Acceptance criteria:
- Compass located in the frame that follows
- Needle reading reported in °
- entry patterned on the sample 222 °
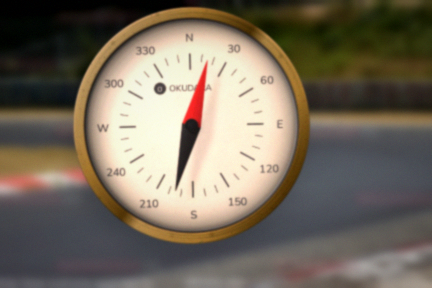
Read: 15 °
